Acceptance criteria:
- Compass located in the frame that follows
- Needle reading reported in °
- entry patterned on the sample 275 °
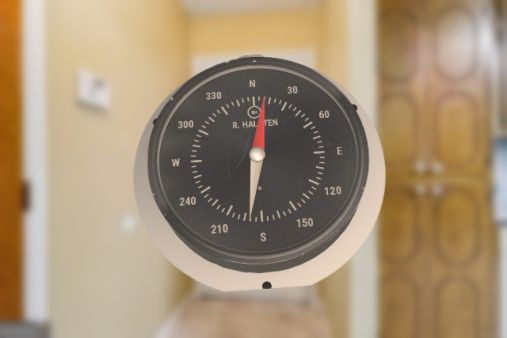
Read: 10 °
